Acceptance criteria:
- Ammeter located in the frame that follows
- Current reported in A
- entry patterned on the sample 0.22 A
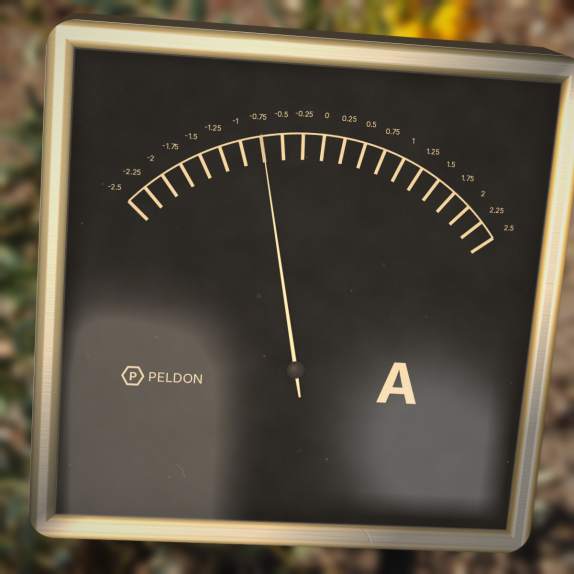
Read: -0.75 A
